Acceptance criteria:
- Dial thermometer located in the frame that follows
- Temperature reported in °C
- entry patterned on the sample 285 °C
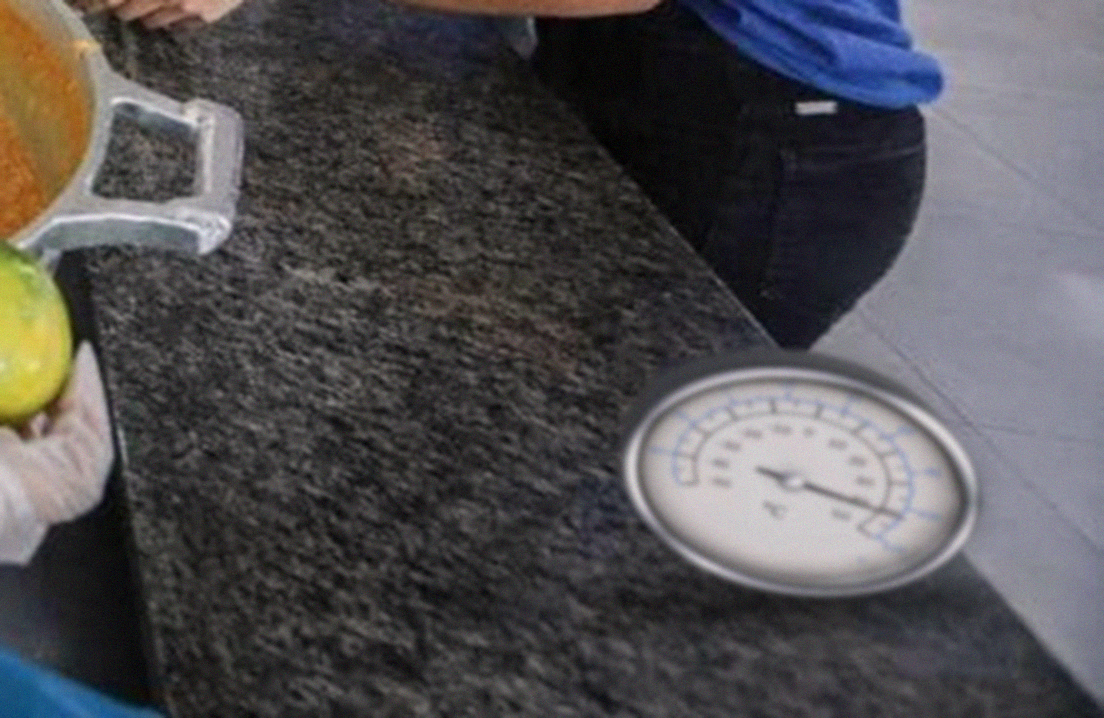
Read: 40 °C
